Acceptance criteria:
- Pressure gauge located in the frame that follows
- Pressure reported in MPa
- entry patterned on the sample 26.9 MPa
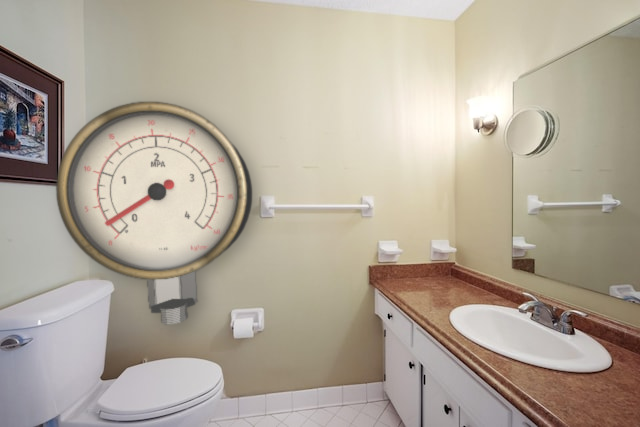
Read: 0.2 MPa
